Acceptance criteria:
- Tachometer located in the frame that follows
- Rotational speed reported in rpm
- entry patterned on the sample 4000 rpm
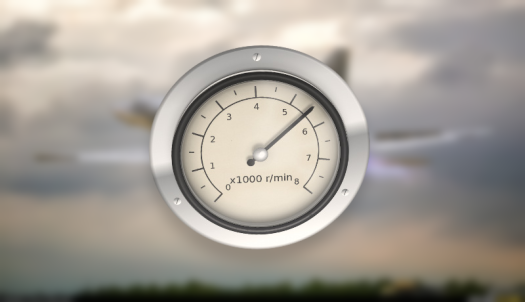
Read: 5500 rpm
